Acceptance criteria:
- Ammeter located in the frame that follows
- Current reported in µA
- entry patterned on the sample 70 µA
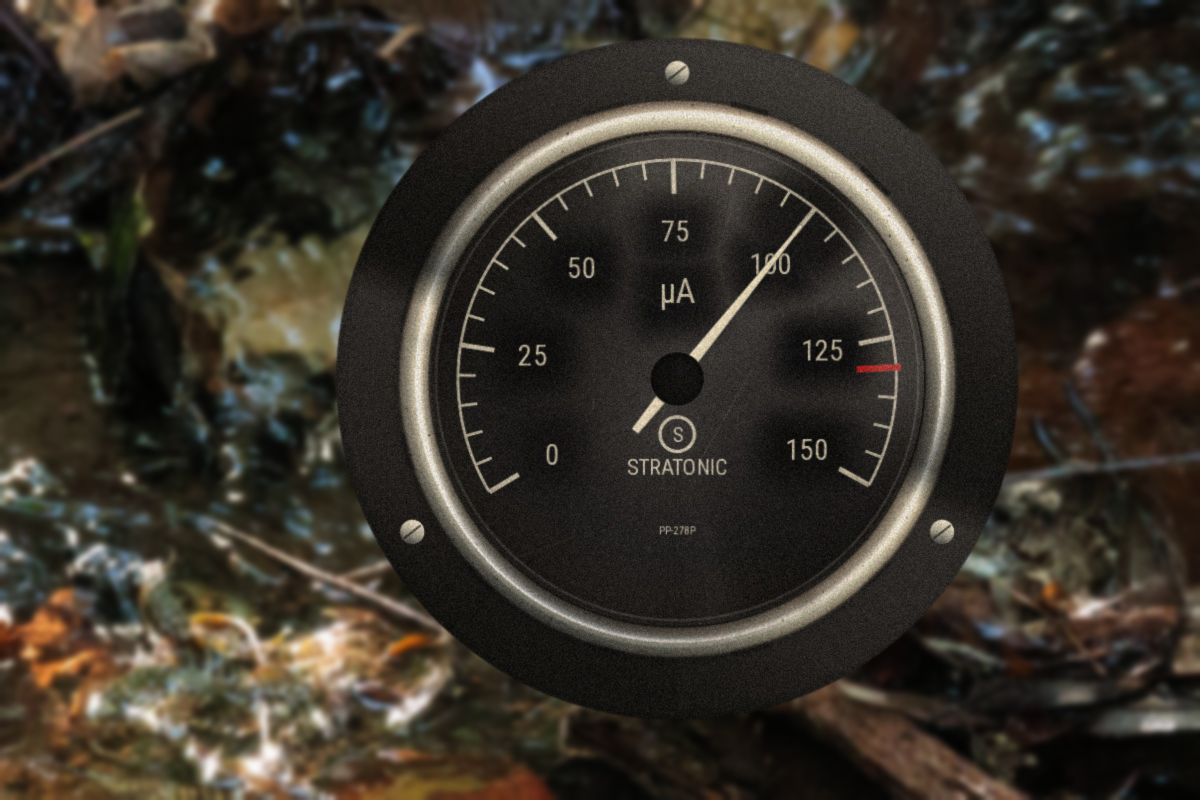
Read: 100 µA
